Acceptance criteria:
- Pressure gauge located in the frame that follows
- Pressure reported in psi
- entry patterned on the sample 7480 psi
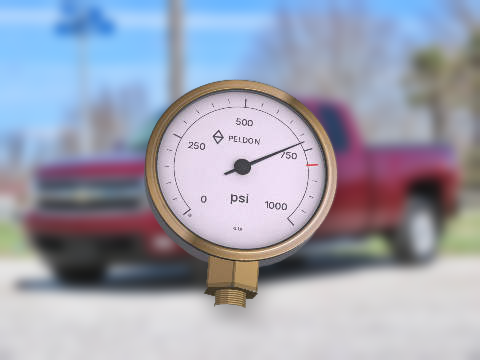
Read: 725 psi
